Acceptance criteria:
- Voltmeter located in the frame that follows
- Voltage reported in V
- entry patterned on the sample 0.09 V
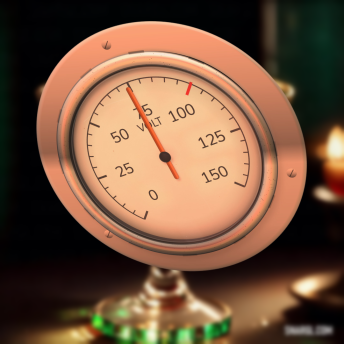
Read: 75 V
